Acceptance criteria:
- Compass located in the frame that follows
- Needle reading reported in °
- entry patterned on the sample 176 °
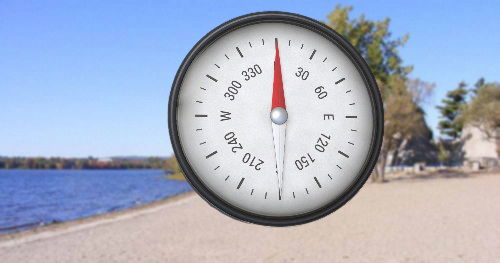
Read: 0 °
